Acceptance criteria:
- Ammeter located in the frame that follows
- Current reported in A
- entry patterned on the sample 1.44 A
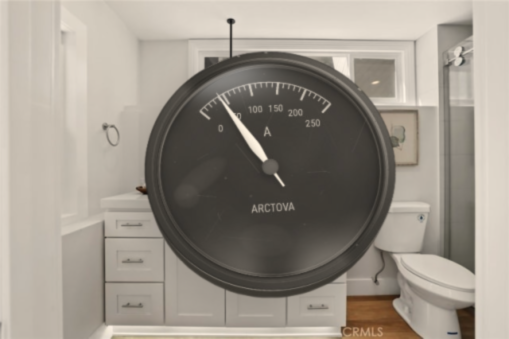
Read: 40 A
